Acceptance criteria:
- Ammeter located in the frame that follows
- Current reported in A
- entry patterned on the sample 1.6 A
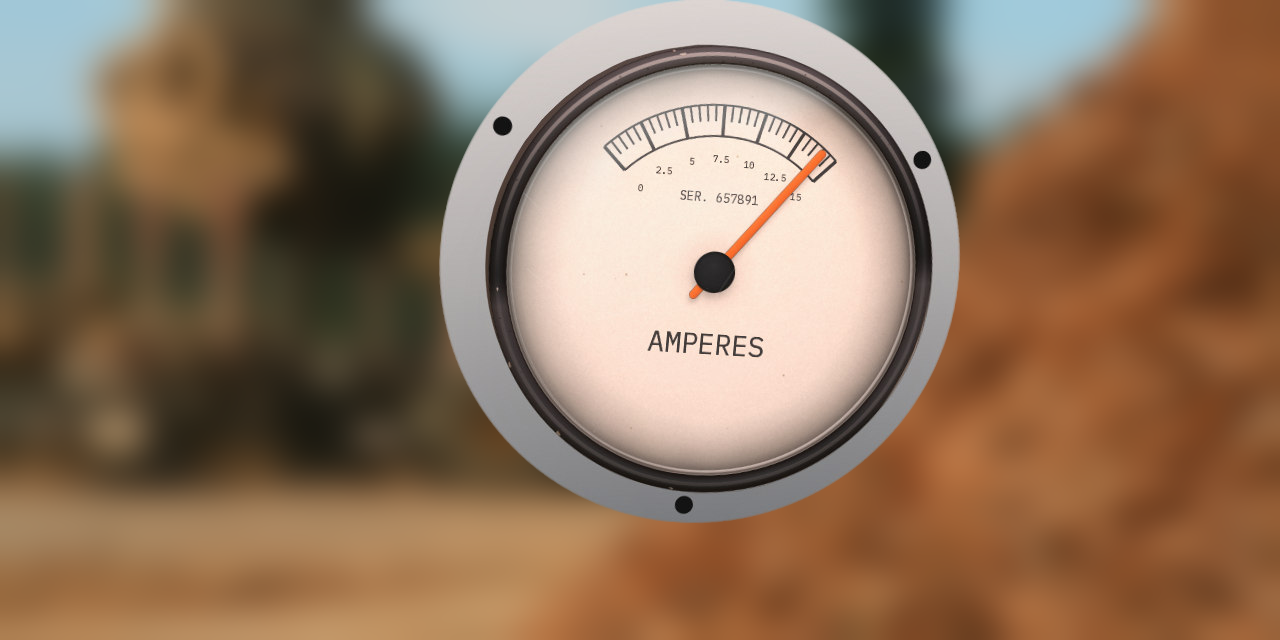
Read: 14 A
